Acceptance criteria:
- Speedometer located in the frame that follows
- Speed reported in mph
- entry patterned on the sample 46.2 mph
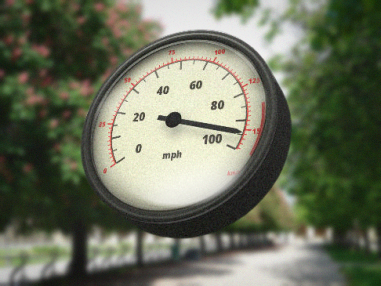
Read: 95 mph
